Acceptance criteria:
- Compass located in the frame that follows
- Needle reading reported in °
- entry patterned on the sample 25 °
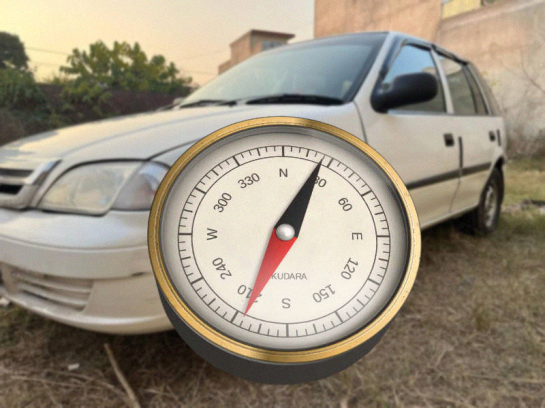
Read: 205 °
